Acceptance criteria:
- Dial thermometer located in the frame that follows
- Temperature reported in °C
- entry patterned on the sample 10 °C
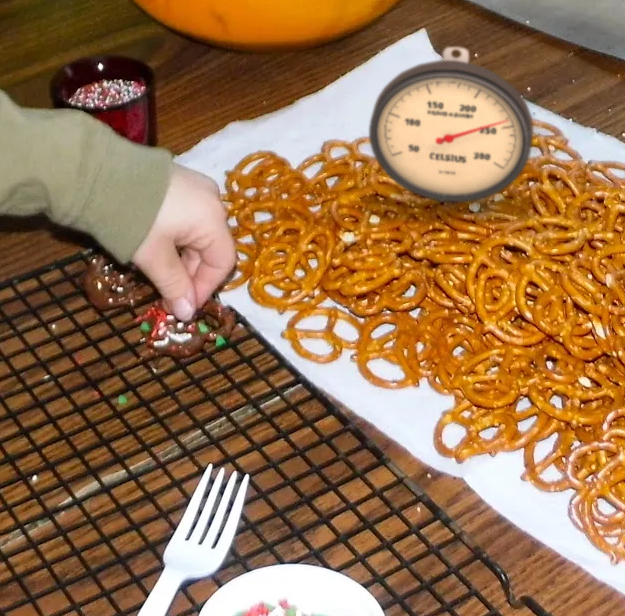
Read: 240 °C
